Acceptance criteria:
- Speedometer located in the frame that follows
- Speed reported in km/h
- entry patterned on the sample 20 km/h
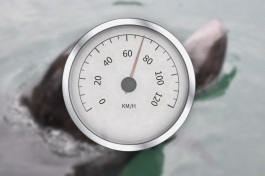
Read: 70 km/h
